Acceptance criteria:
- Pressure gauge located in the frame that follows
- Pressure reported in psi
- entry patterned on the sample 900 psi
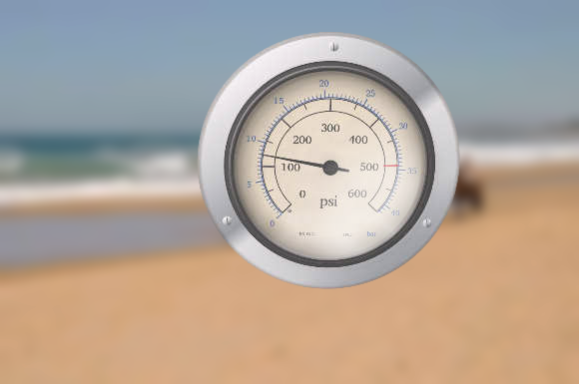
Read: 125 psi
